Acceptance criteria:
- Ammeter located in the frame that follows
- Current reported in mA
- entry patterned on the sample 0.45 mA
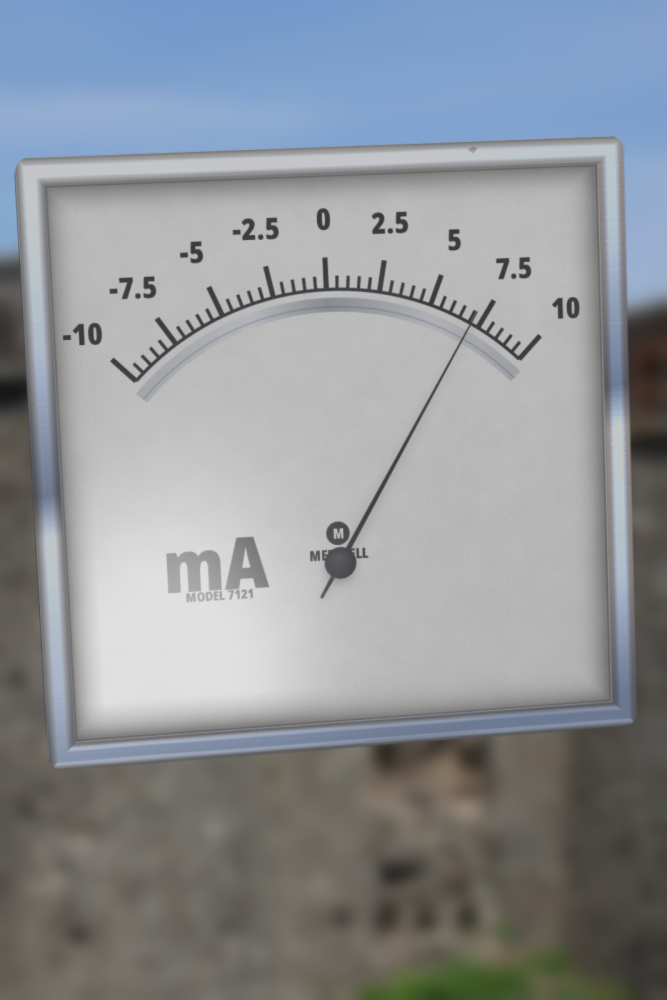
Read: 7 mA
